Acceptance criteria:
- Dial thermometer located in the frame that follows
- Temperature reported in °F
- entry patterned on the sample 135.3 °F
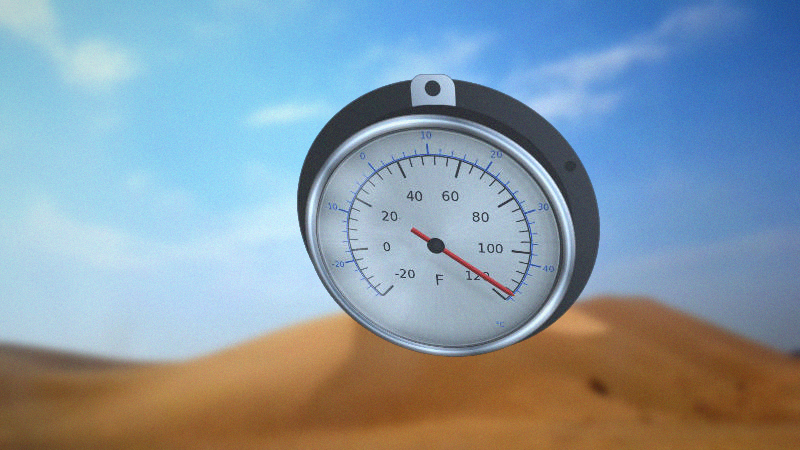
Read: 116 °F
